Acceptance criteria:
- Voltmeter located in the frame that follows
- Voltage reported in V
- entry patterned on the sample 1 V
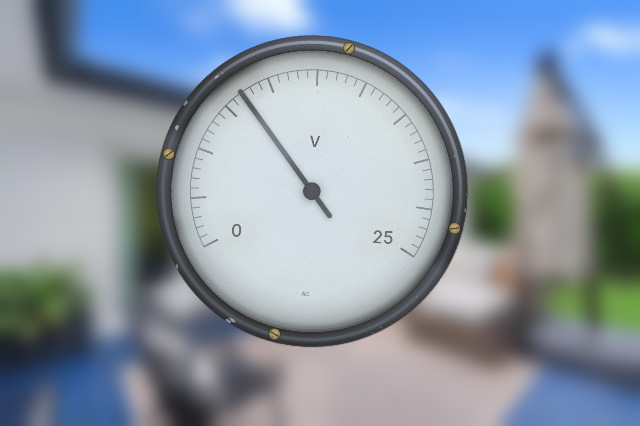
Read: 8.5 V
